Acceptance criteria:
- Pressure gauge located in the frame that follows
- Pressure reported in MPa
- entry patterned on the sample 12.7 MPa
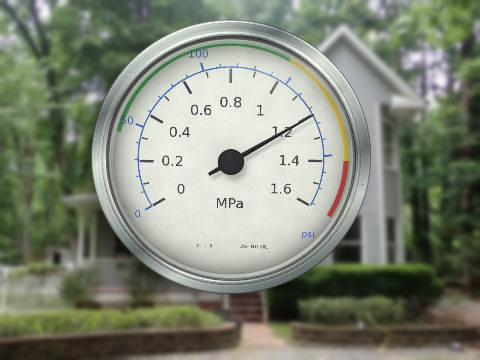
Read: 1.2 MPa
